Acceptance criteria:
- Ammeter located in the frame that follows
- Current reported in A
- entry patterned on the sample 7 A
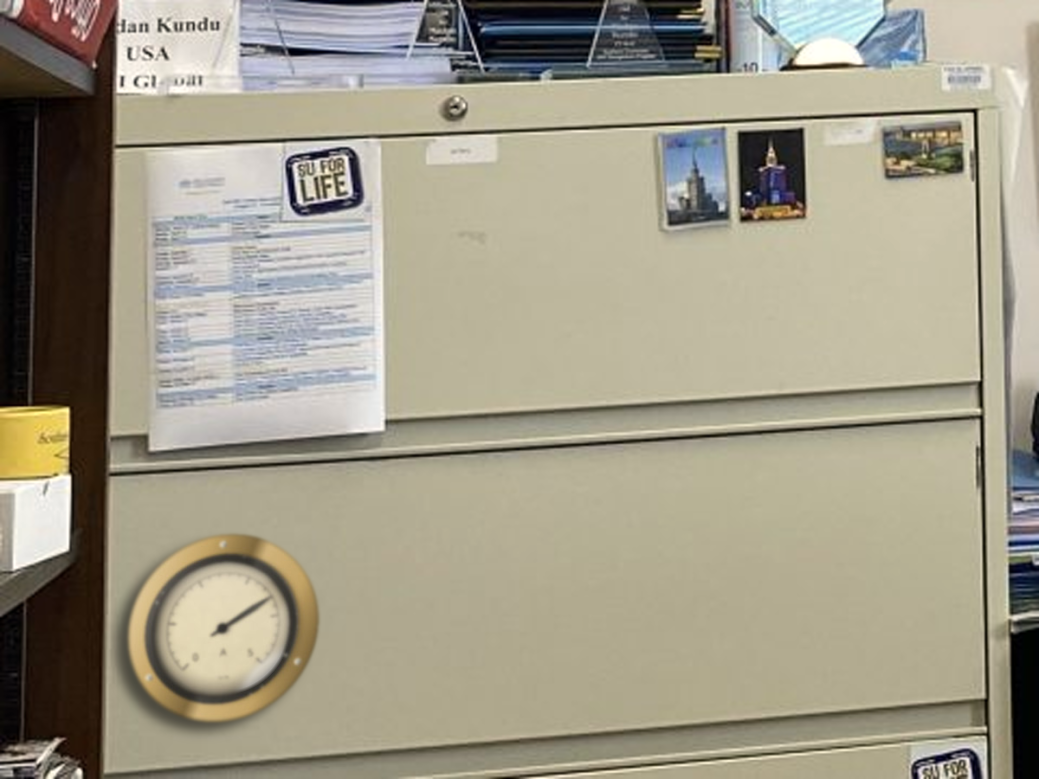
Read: 3.6 A
